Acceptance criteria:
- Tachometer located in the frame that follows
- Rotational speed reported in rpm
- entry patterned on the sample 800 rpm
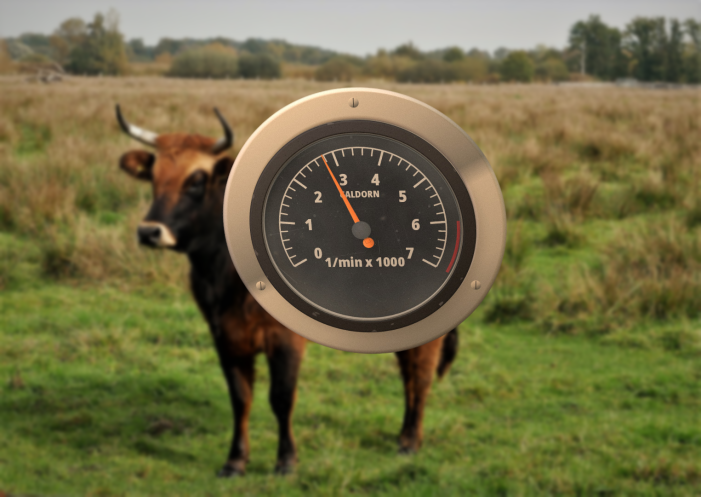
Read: 2800 rpm
